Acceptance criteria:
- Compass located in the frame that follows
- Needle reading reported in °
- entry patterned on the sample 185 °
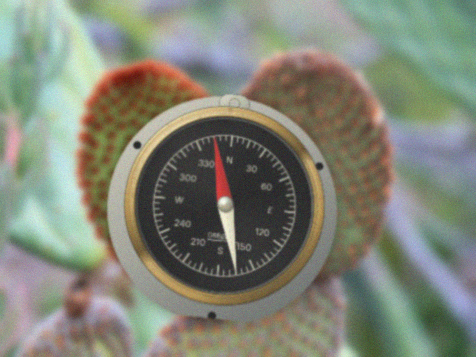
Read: 345 °
